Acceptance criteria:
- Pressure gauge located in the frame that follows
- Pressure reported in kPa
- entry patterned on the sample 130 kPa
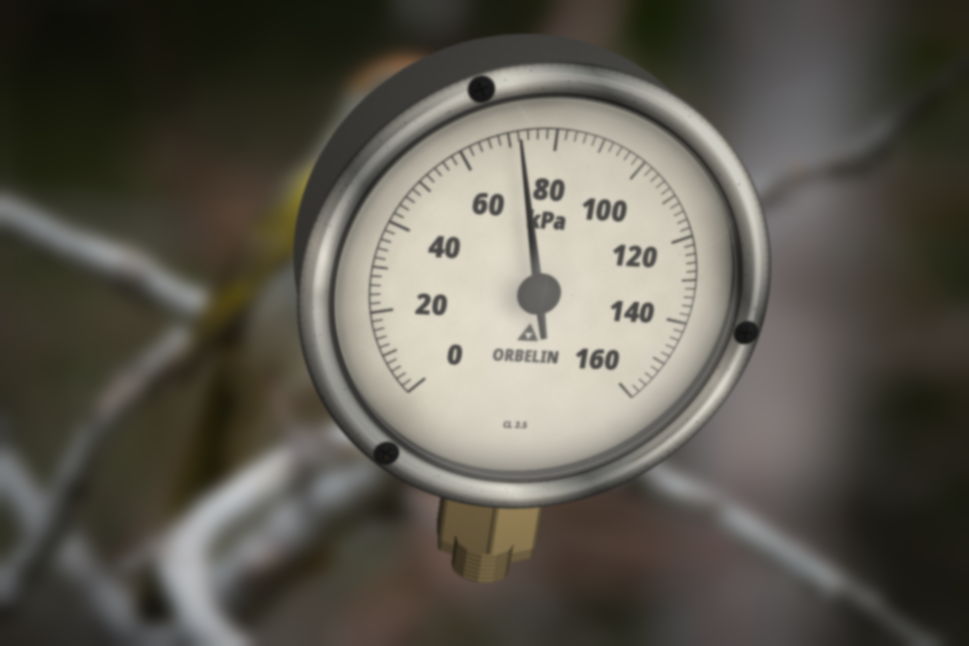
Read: 72 kPa
